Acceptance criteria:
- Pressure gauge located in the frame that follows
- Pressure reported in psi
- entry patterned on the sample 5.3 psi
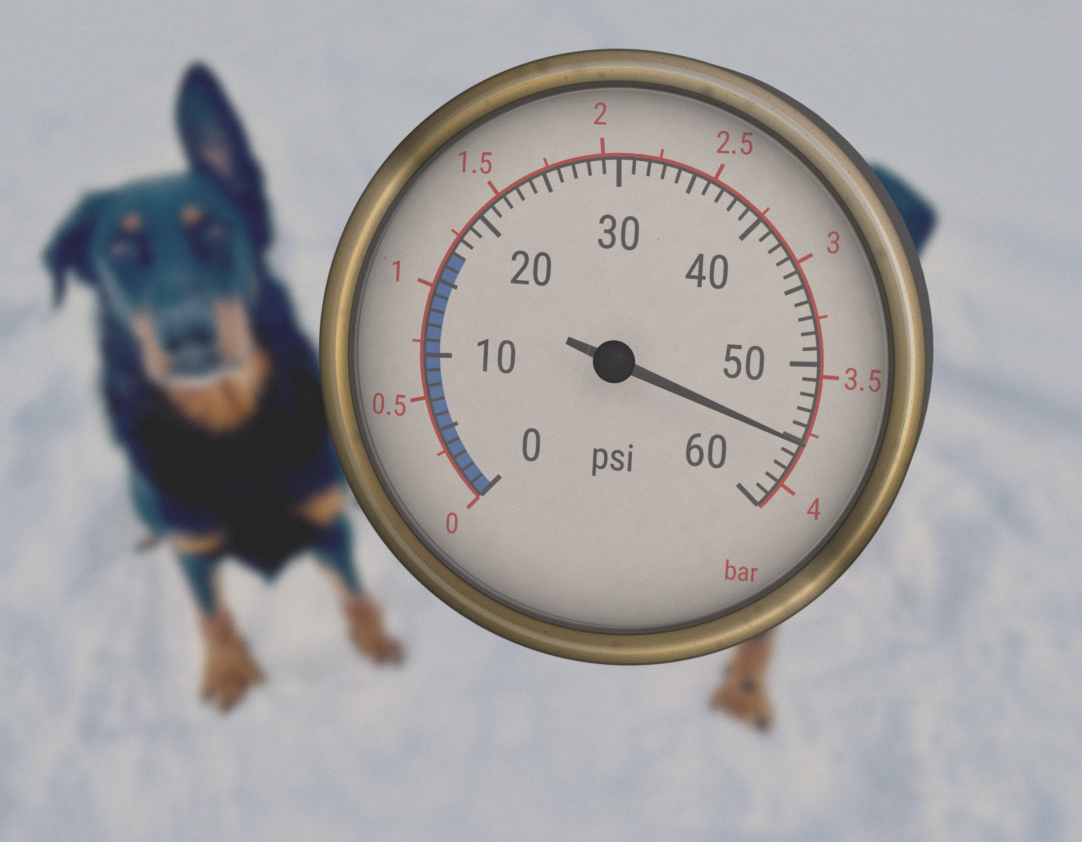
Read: 55 psi
